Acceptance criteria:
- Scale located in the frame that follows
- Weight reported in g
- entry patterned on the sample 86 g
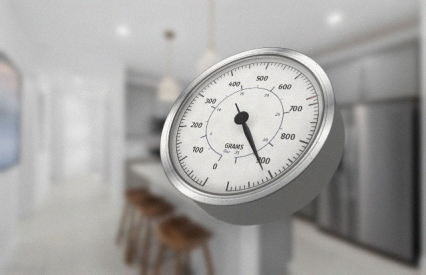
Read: 910 g
